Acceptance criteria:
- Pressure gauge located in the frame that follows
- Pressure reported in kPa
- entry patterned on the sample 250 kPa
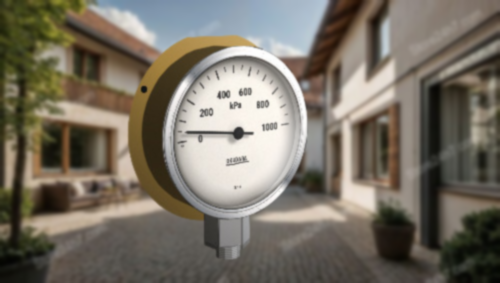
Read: 50 kPa
